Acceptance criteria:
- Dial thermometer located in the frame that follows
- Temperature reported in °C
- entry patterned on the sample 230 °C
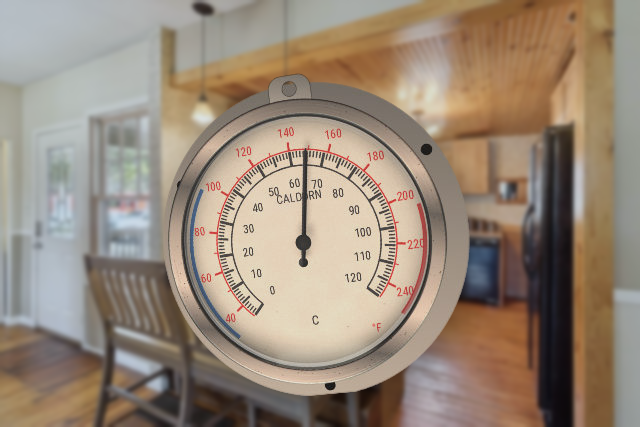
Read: 65 °C
